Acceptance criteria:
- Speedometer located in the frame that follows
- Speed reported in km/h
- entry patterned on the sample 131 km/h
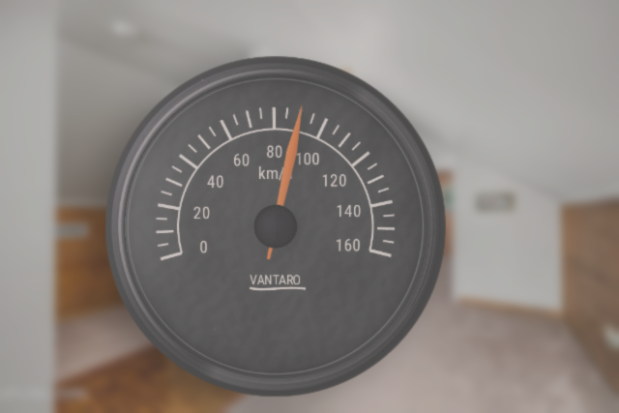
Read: 90 km/h
